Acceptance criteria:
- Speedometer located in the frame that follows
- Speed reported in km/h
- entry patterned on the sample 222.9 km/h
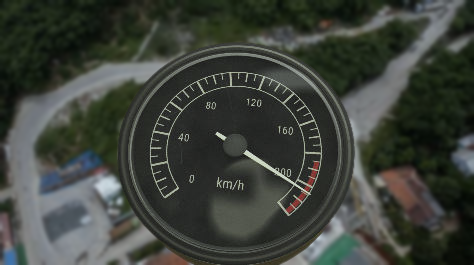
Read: 205 km/h
